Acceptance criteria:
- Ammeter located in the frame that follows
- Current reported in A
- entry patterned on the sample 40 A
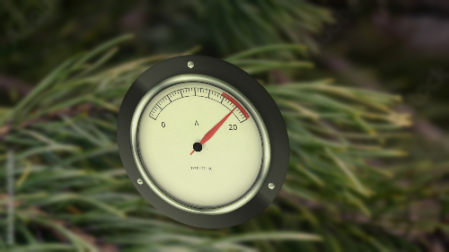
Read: 17.5 A
